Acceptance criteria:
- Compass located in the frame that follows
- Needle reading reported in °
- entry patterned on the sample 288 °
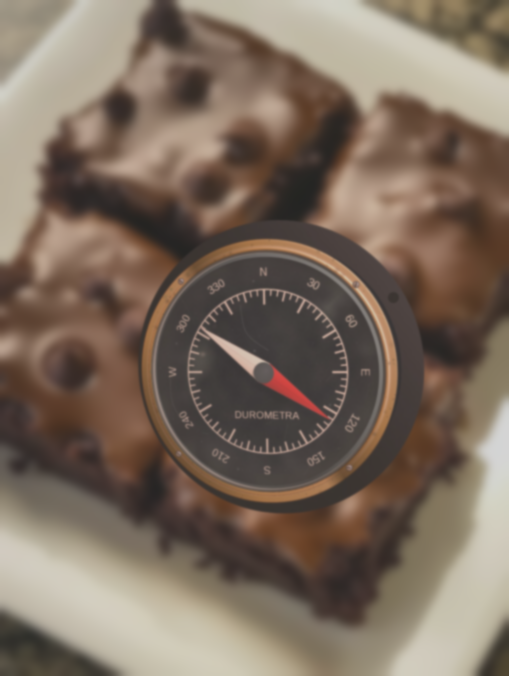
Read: 125 °
